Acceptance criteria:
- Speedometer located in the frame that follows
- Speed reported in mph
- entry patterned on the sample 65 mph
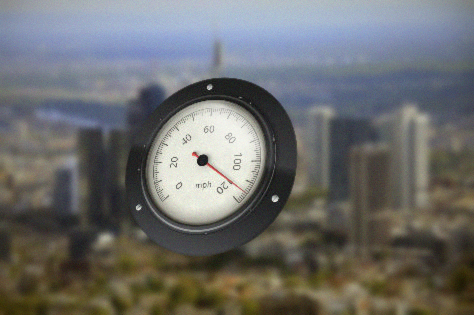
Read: 115 mph
